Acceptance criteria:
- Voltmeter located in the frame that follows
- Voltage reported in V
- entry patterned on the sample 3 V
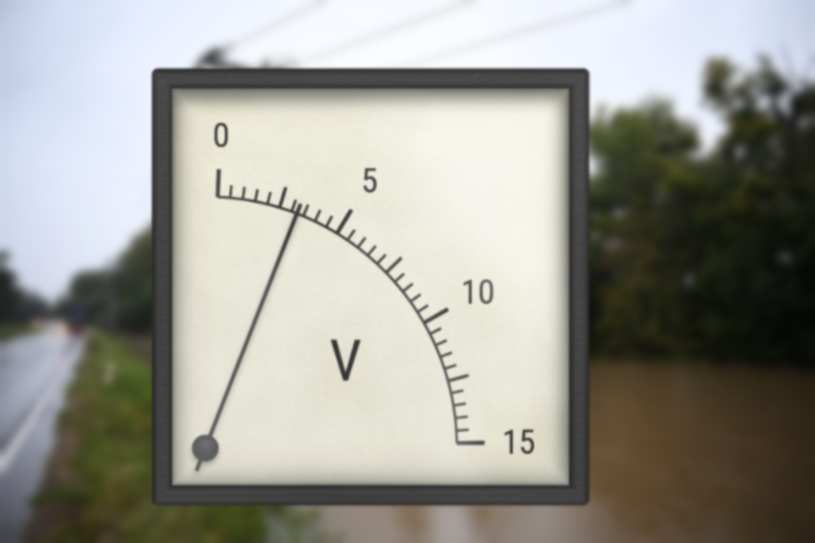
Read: 3.25 V
